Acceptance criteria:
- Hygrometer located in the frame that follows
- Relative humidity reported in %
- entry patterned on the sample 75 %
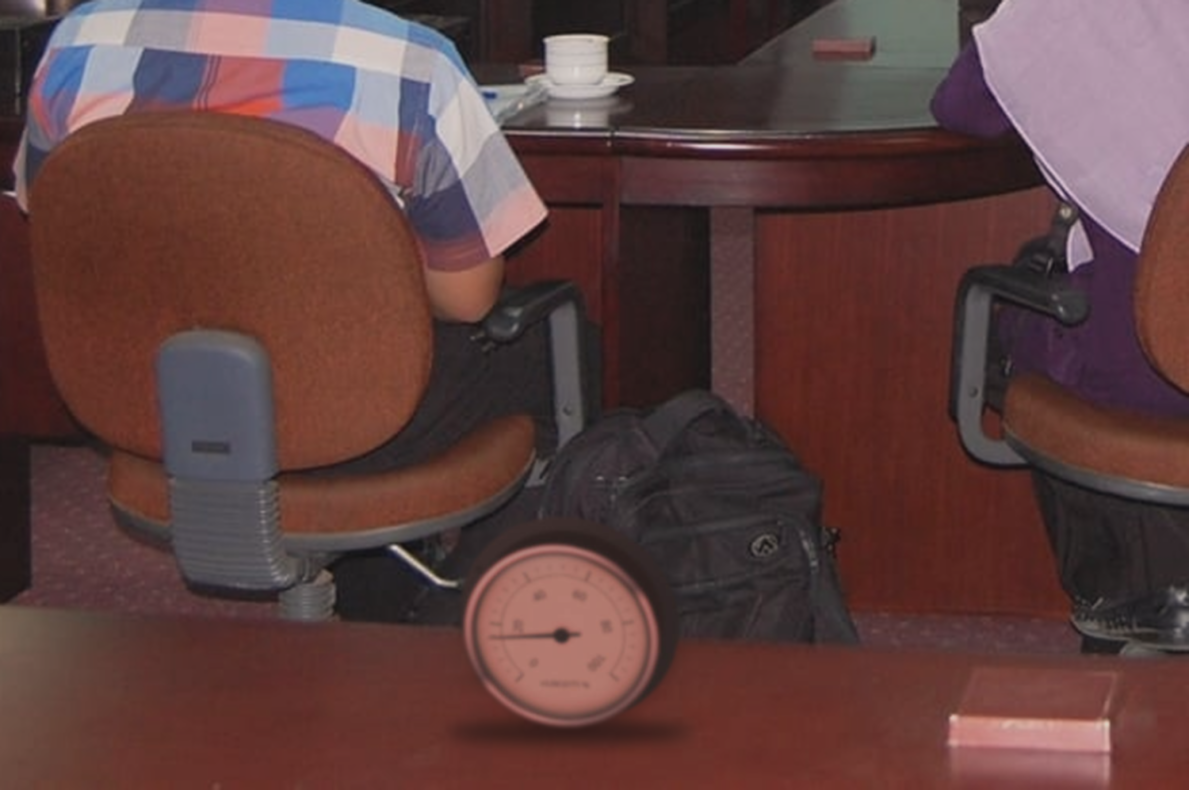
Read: 16 %
